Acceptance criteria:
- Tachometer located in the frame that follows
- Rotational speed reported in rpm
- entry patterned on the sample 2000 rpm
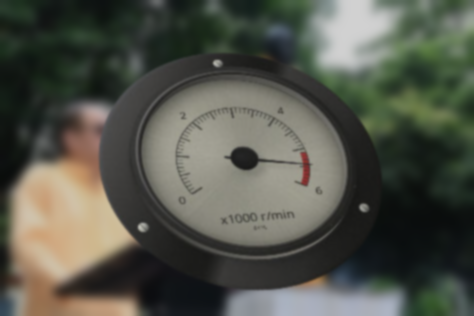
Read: 5500 rpm
